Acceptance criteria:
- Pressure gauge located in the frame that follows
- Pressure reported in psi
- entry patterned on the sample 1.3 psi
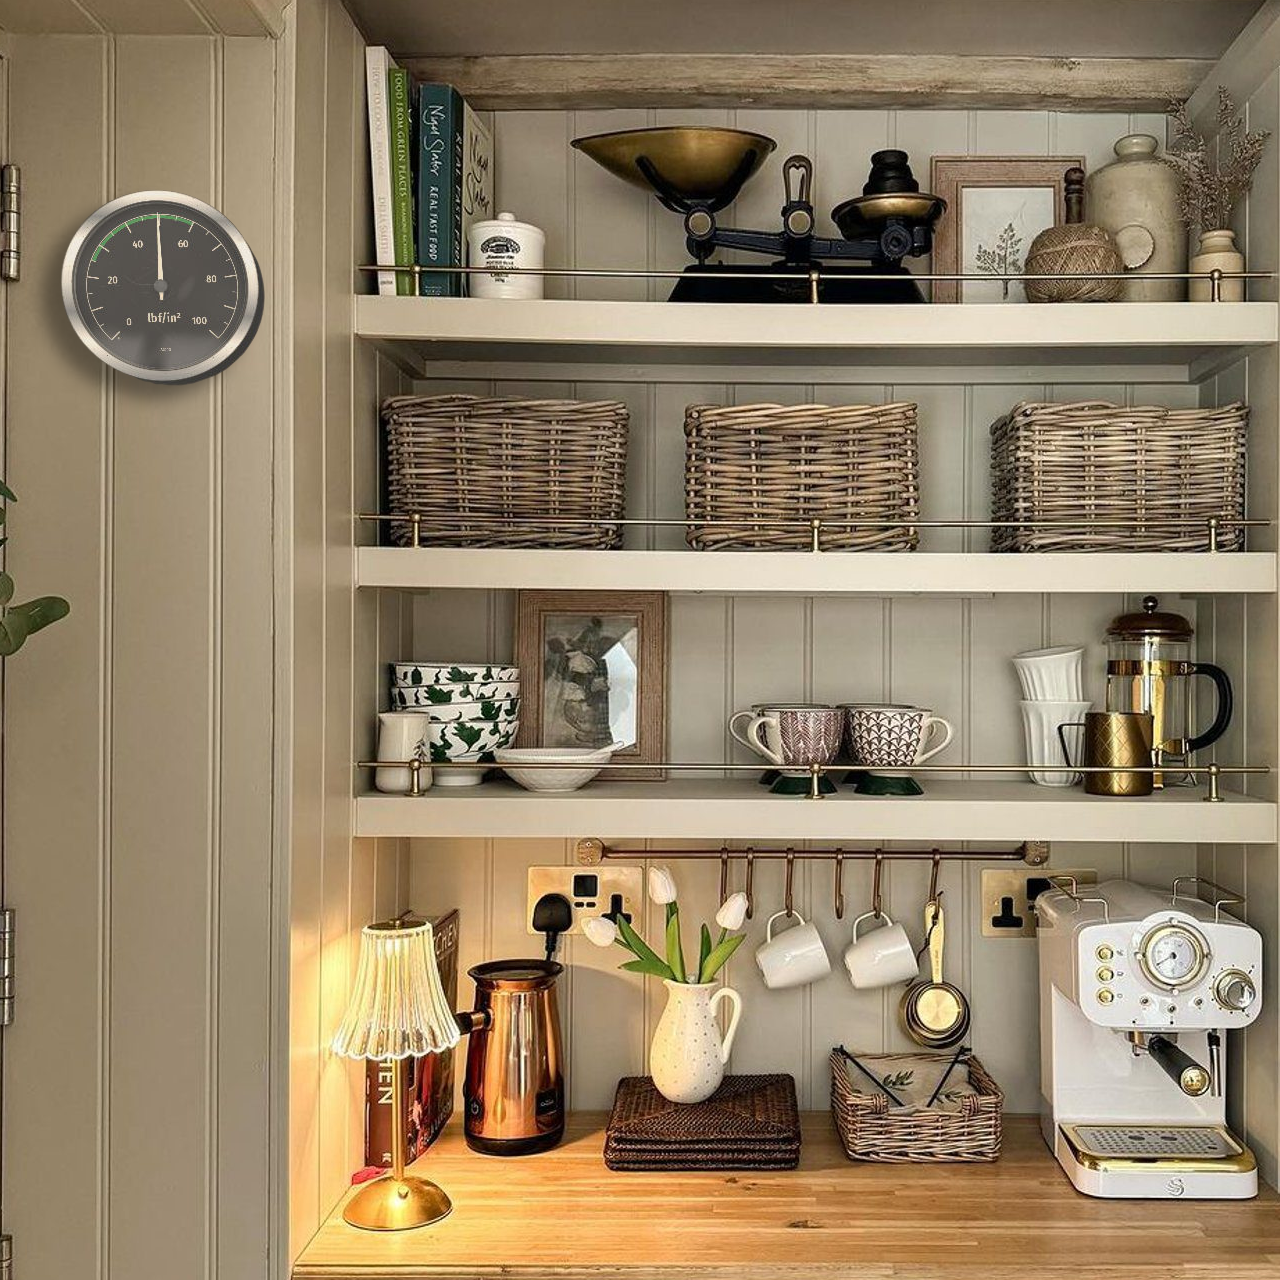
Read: 50 psi
